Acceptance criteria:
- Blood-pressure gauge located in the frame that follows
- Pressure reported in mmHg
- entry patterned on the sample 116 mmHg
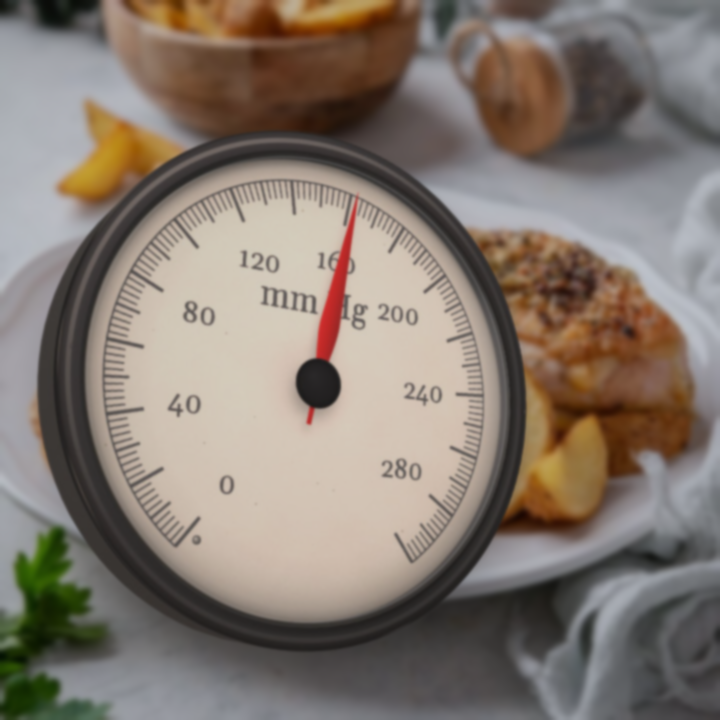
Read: 160 mmHg
